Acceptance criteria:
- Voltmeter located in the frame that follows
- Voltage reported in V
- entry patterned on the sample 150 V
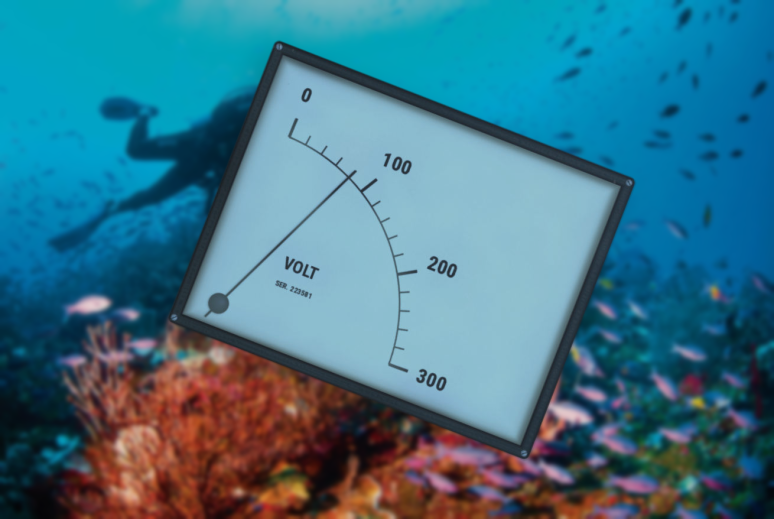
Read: 80 V
